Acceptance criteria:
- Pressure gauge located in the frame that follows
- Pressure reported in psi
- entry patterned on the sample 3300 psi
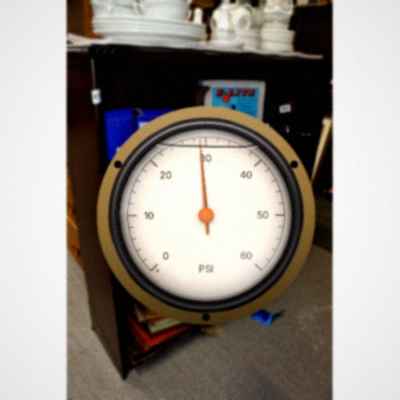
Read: 29 psi
